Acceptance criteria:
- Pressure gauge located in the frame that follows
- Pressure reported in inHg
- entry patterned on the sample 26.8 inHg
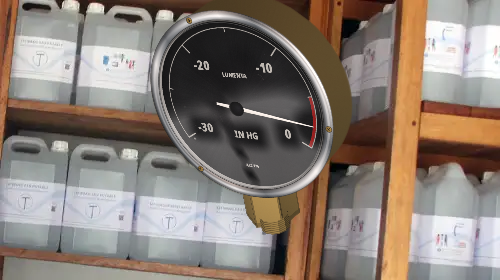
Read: -2.5 inHg
